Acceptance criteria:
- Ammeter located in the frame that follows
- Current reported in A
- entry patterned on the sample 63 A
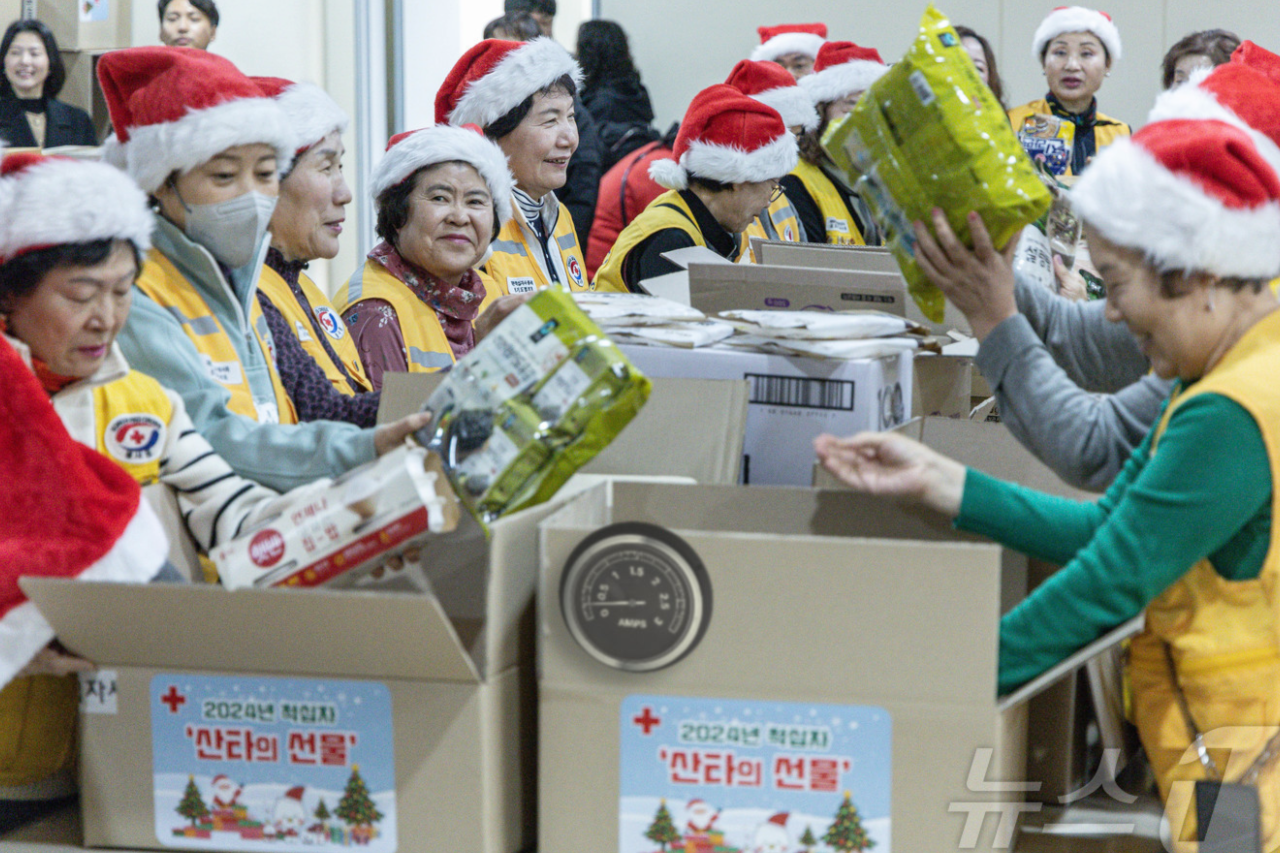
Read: 0.25 A
